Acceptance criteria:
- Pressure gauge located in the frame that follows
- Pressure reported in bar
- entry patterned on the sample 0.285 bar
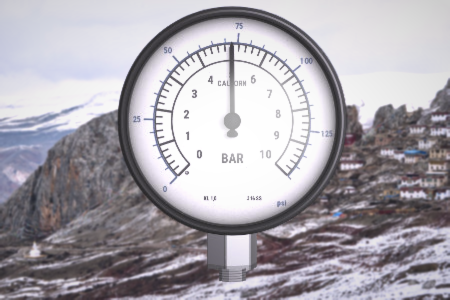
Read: 5 bar
